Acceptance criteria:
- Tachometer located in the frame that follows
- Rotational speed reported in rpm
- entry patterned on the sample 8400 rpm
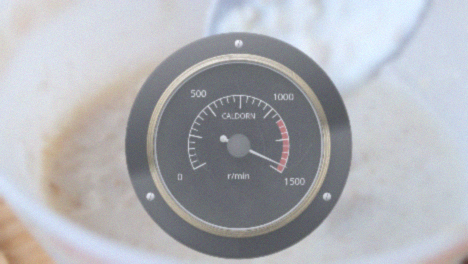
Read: 1450 rpm
